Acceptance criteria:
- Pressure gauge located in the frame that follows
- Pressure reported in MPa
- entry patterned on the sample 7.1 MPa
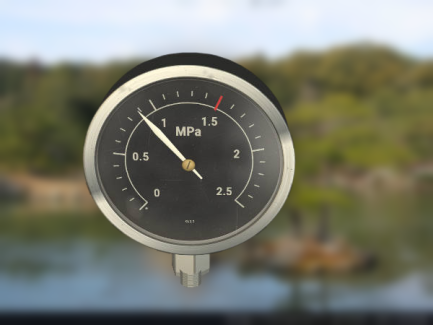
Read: 0.9 MPa
